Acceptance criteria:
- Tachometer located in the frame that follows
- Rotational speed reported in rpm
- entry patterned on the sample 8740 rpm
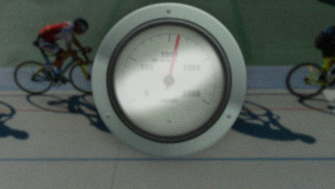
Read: 1100 rpm
